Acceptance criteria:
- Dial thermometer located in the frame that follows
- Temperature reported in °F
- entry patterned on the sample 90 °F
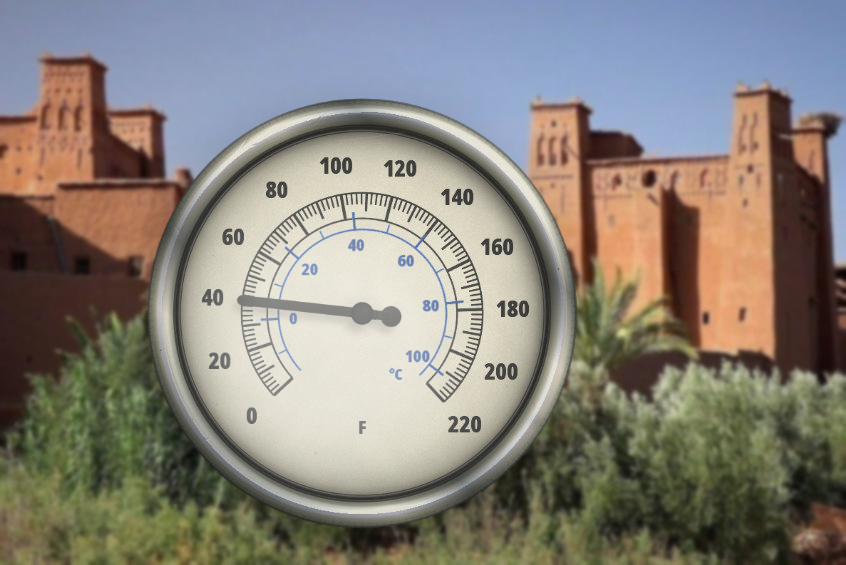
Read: 40 °F
